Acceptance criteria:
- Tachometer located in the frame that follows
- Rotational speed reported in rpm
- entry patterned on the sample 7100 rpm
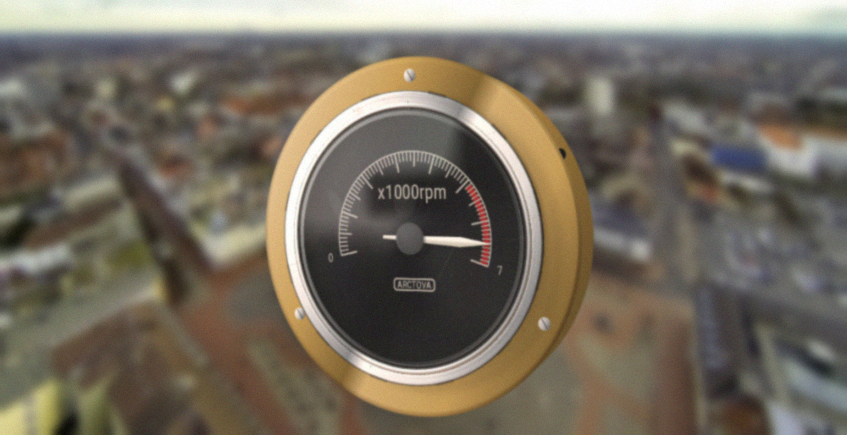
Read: 6500 rpm
